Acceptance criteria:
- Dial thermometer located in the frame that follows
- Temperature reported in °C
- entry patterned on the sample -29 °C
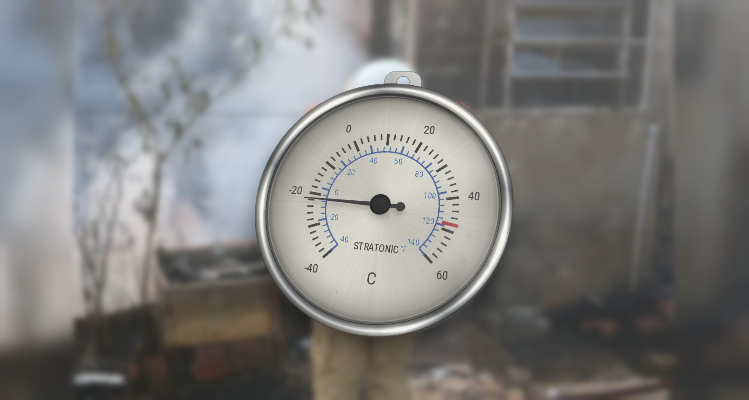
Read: -22 °C
